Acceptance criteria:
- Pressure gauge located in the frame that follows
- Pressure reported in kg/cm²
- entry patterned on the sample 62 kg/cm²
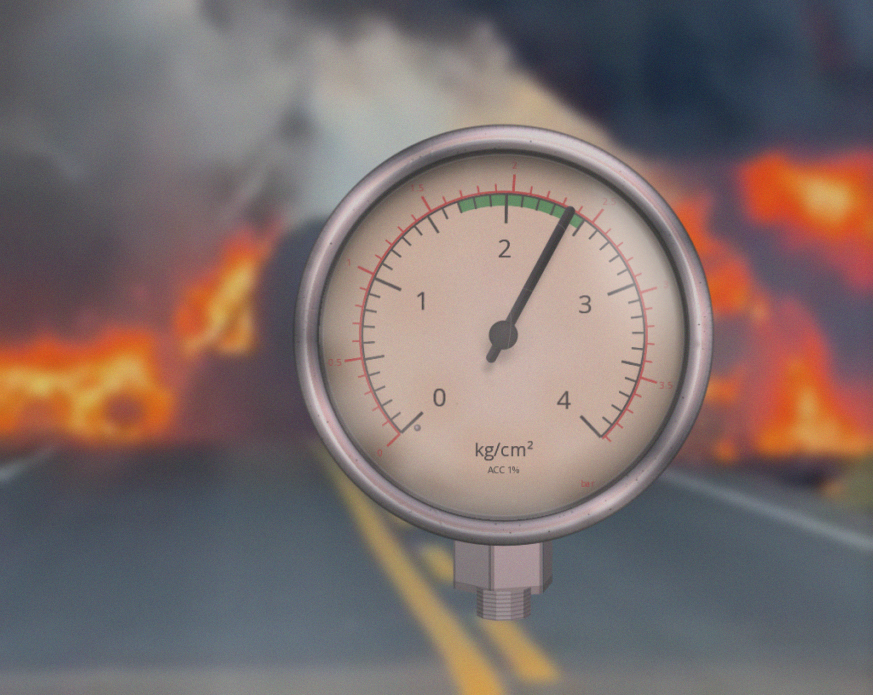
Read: 2.4 kg/cm²
